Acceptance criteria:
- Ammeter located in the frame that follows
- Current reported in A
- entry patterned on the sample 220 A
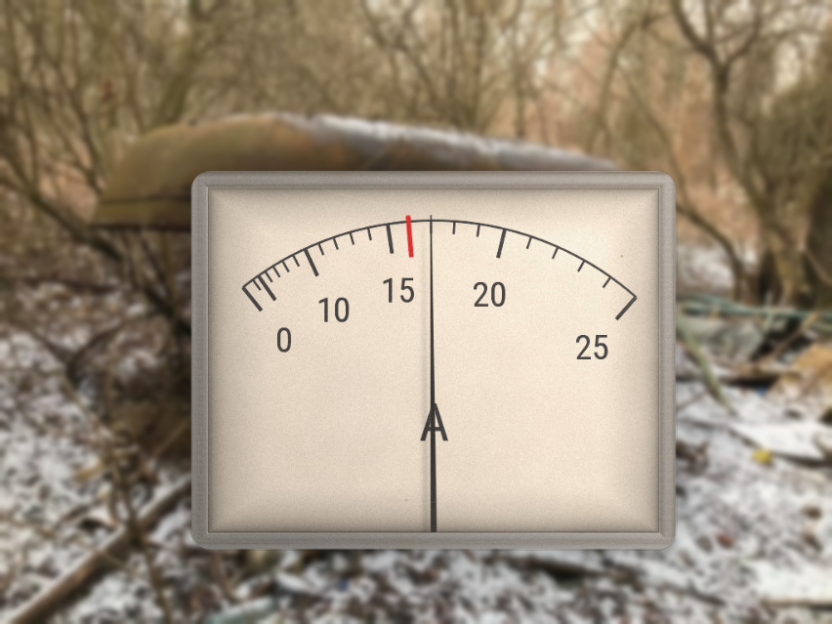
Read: 17 A
